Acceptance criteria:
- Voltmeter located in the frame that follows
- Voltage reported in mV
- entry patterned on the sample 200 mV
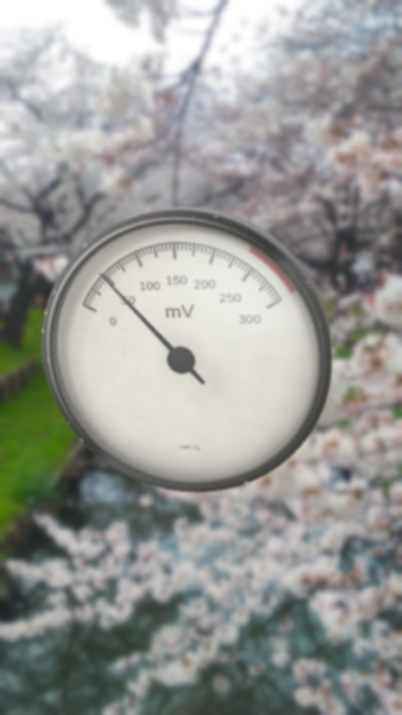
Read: 50 mV
